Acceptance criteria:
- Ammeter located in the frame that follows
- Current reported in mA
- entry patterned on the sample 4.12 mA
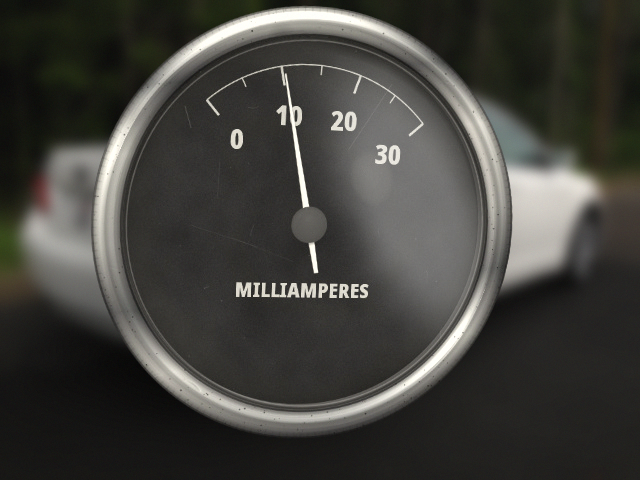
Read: 10 mA
